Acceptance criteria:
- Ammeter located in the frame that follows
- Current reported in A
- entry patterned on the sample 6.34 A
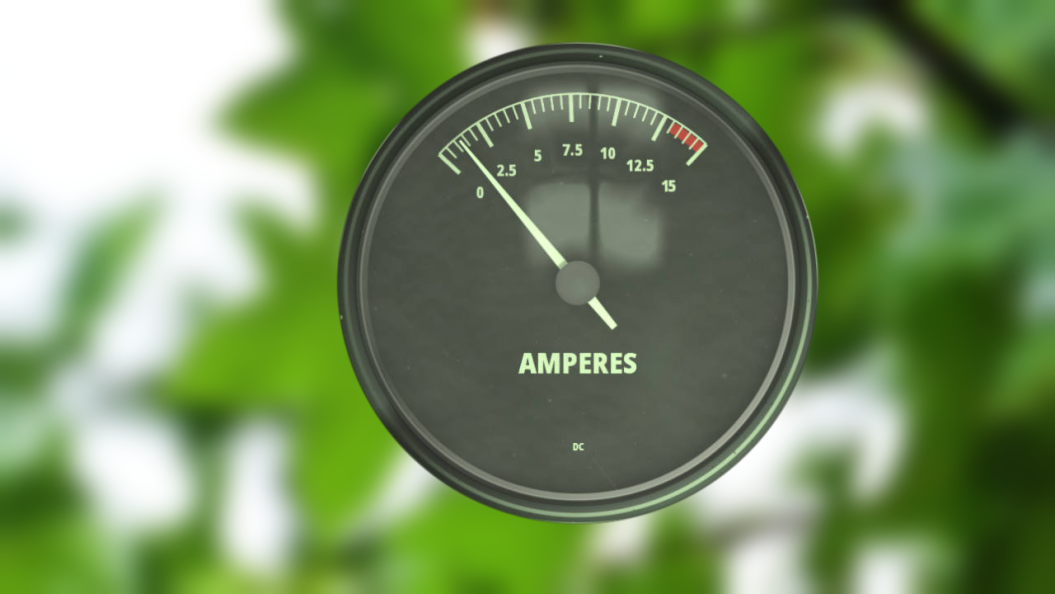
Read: 1.25 A
